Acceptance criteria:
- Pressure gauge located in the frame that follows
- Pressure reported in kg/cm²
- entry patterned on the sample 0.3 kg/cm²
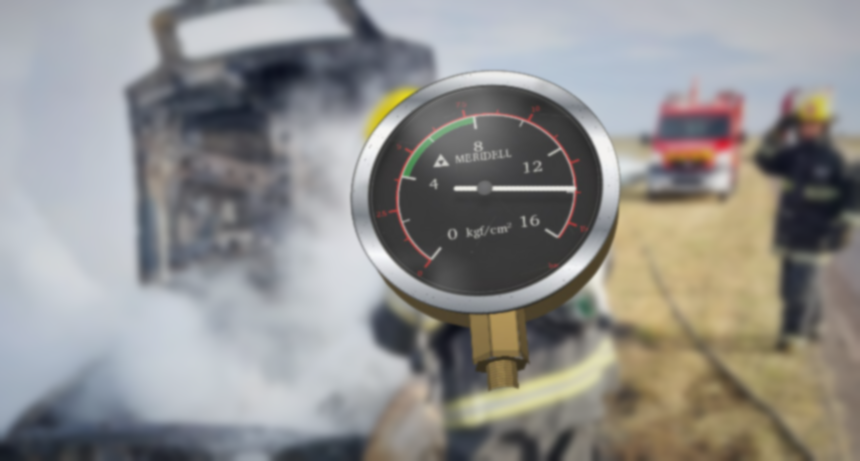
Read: 14 kg/cm²
